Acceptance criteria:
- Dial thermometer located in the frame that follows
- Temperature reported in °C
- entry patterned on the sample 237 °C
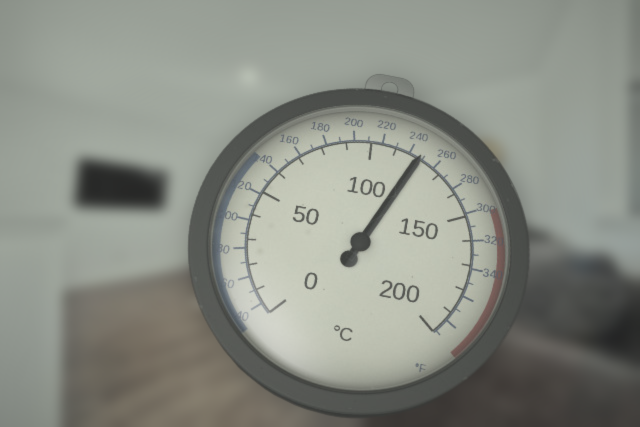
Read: 120 °C
